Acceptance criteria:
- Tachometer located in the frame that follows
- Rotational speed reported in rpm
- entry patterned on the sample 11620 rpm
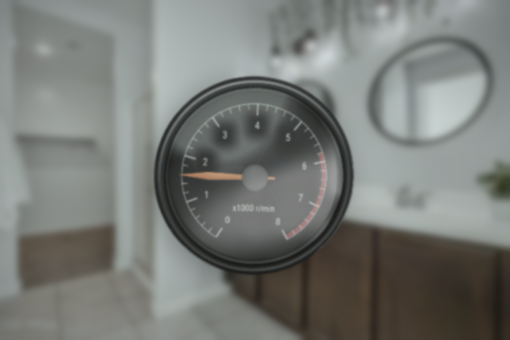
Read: 1600 rpm
